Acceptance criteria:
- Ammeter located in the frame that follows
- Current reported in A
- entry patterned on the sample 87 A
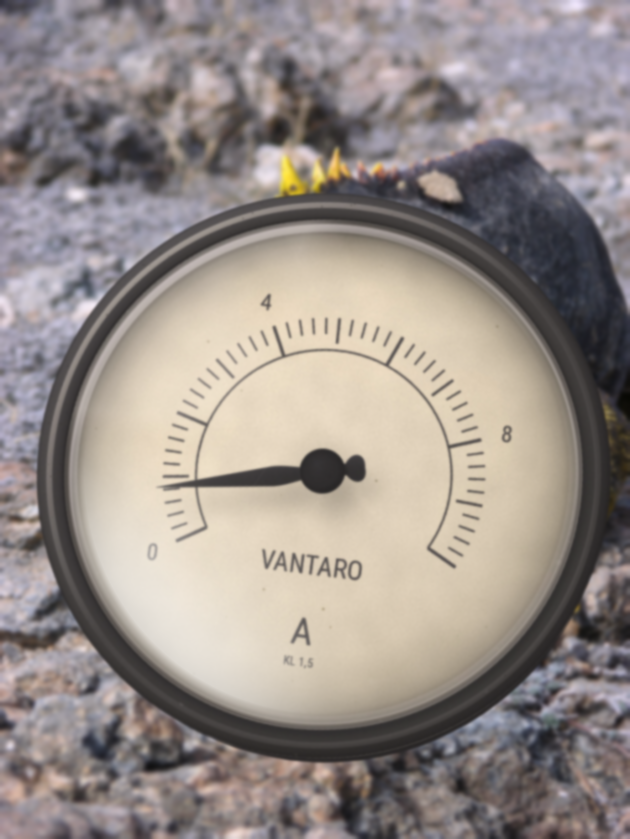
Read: 0.8 A
